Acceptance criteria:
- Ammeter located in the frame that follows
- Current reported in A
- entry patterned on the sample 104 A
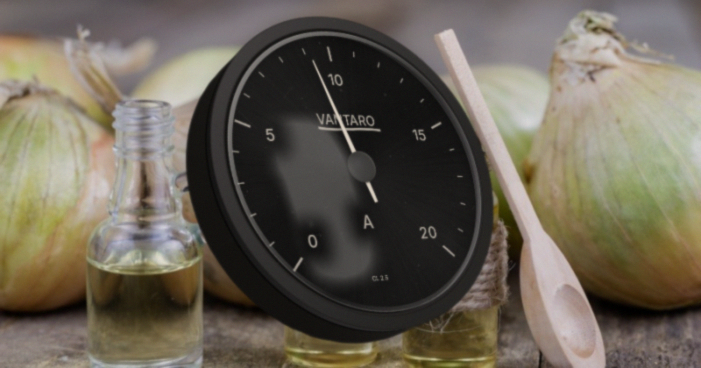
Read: 9 A
